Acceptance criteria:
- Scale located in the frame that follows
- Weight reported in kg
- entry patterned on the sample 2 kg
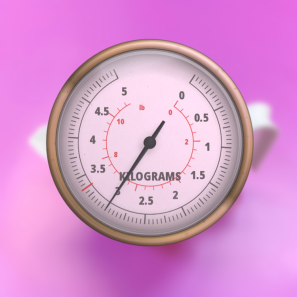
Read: 3 kg
